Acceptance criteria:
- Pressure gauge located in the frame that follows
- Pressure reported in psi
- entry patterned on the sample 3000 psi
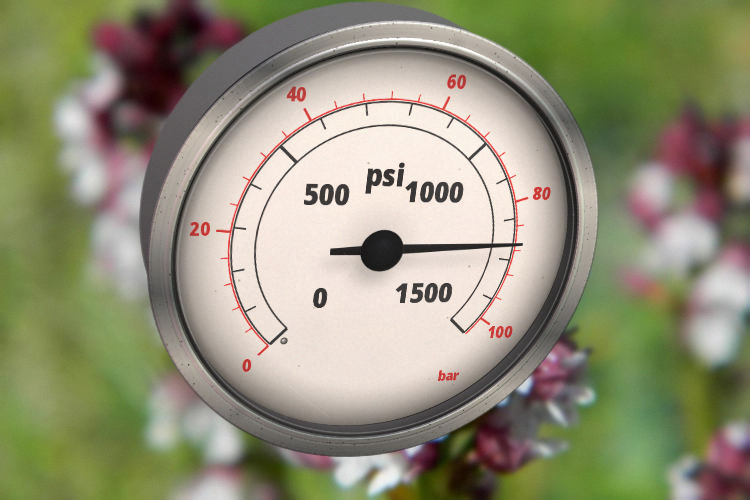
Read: 1250 psi
